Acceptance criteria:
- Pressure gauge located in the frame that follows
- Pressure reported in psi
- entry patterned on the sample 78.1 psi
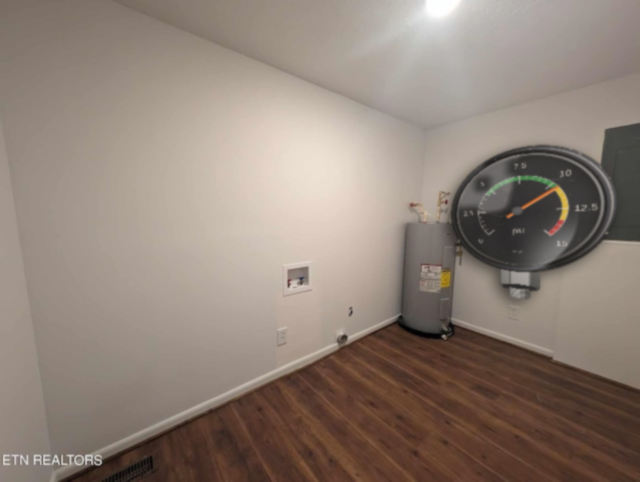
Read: 10.5 psi
